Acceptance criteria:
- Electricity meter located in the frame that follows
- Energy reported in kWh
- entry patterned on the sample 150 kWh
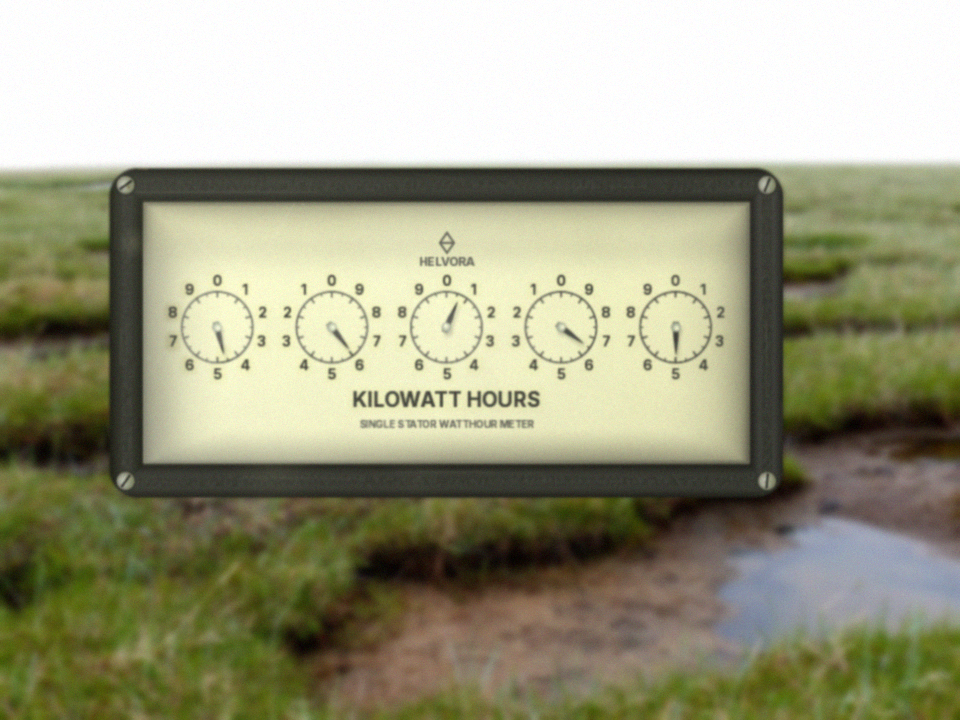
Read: 46065 kWh
